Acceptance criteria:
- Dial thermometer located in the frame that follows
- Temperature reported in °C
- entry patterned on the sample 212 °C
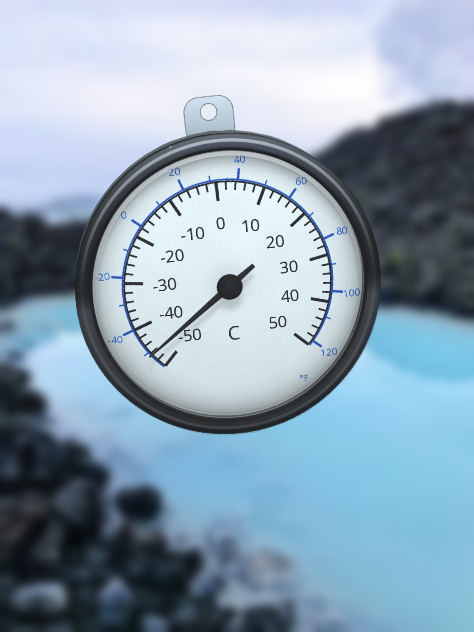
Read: -46 °C
